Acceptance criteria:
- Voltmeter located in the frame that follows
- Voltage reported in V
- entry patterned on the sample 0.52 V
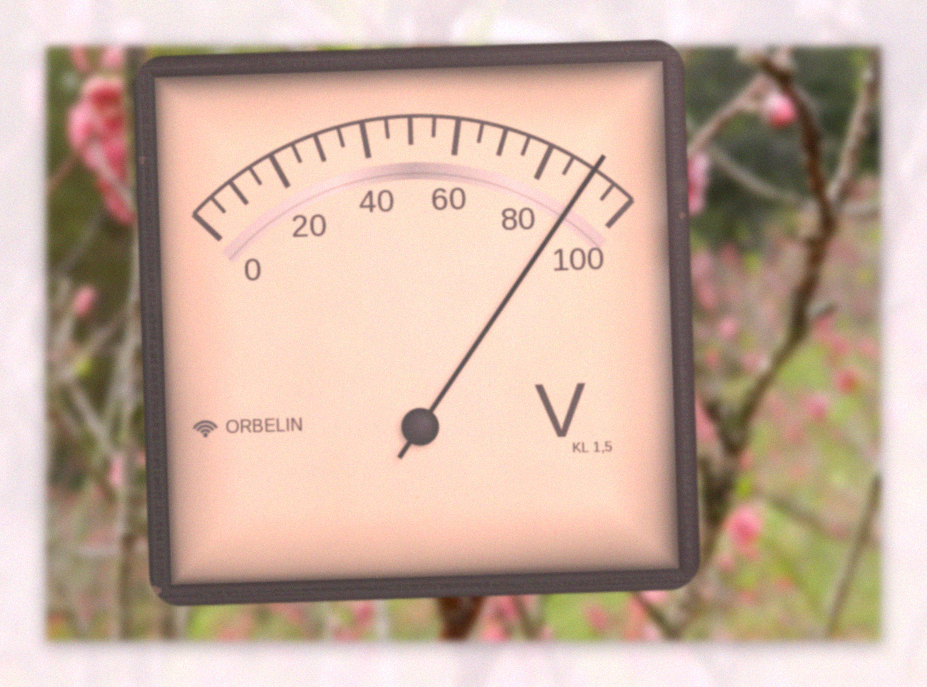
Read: 90 V
